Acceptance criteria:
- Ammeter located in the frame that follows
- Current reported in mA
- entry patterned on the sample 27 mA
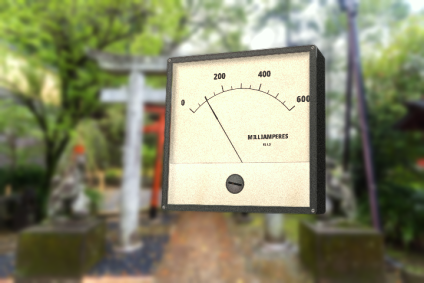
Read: 100 mA
